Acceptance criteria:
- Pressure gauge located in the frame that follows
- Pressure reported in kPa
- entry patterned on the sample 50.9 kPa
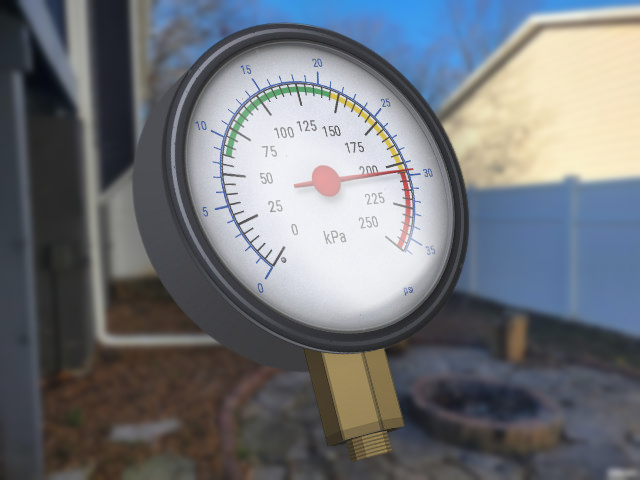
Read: 205 kPa
